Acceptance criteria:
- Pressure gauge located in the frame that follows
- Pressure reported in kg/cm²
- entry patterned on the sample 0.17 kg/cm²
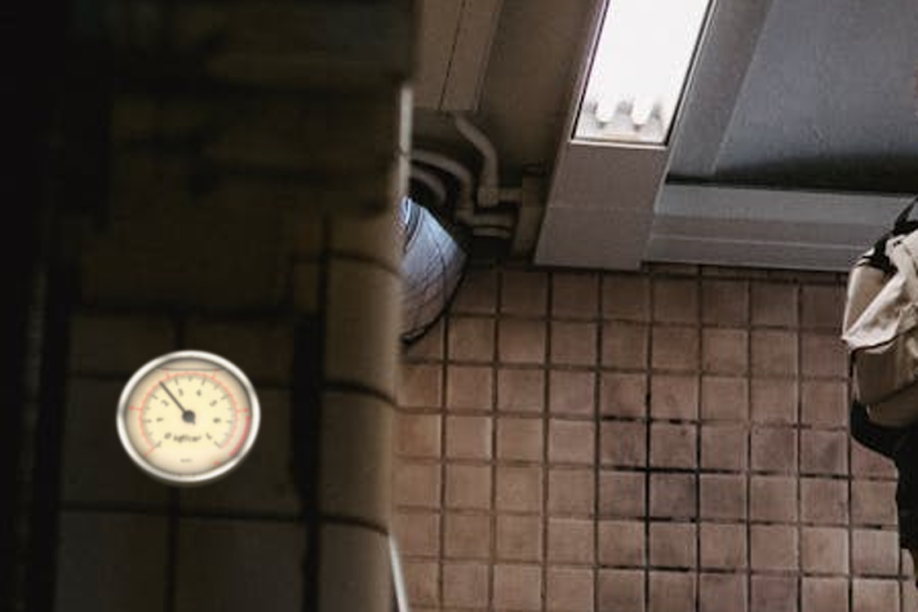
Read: 2.5 kg/cm²
